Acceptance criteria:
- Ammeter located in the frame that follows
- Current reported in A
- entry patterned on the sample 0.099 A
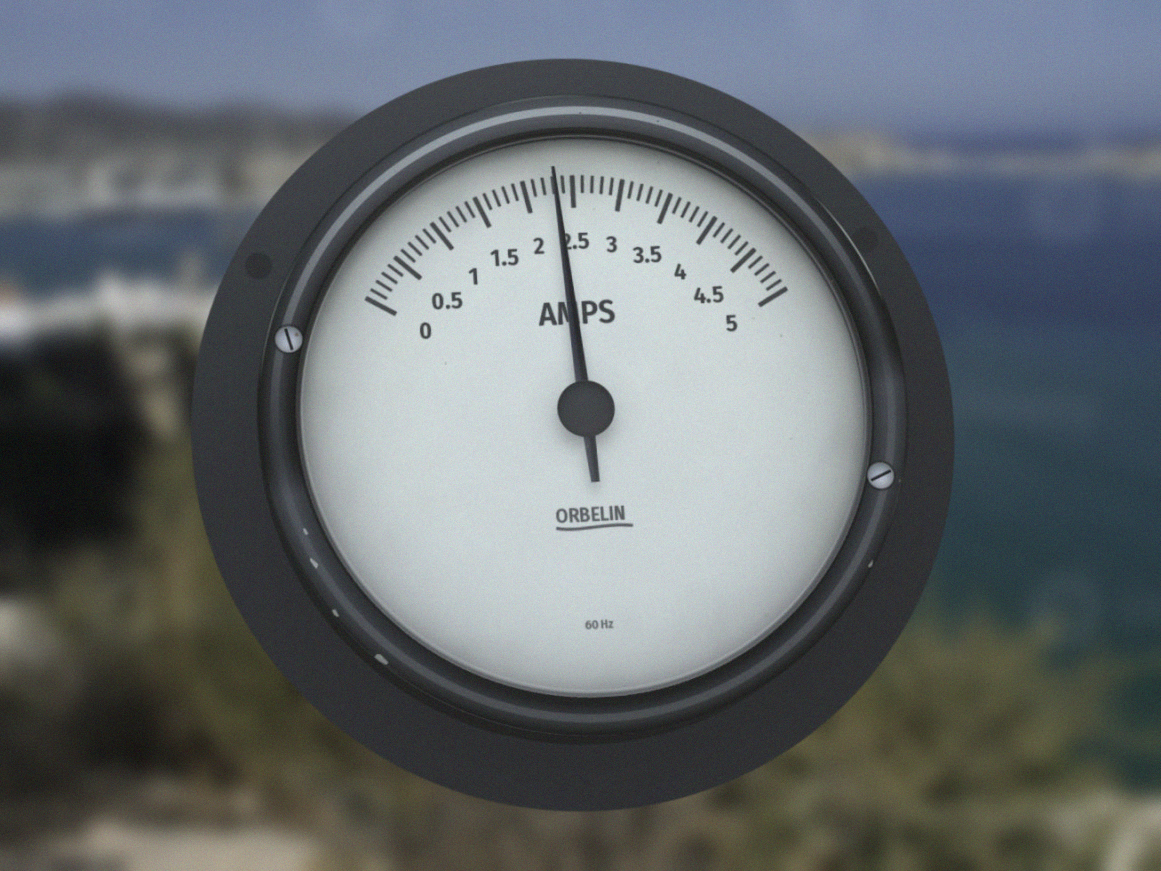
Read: 2.3 A
